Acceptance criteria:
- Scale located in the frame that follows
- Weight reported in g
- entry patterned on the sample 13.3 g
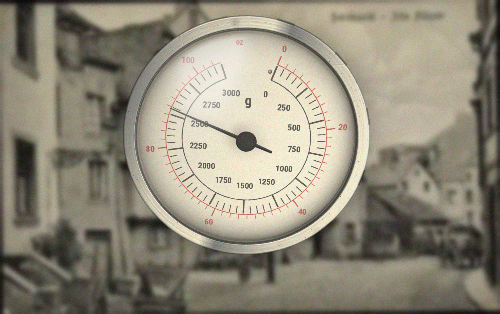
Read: 2550 g
